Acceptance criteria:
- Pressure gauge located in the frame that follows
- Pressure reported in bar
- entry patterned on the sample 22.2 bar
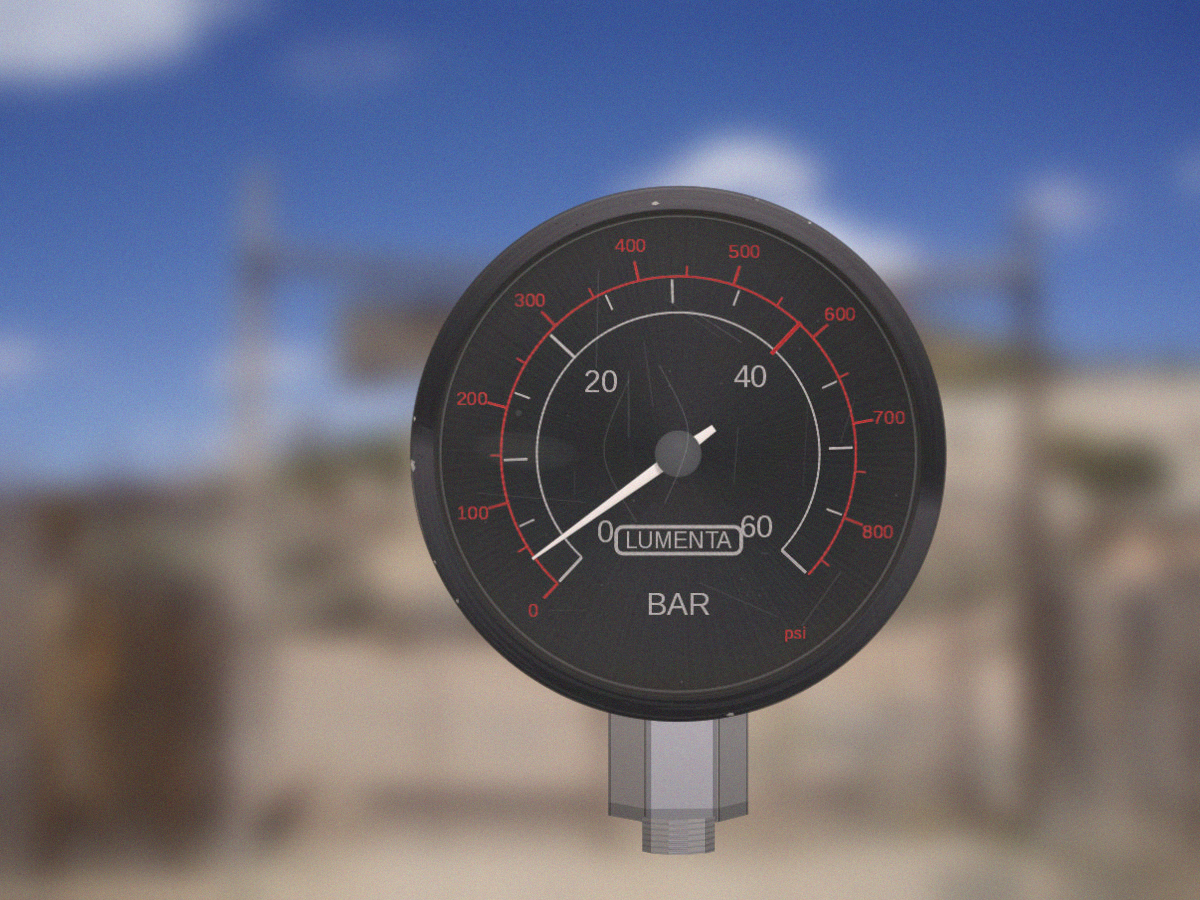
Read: 2.5 bar
